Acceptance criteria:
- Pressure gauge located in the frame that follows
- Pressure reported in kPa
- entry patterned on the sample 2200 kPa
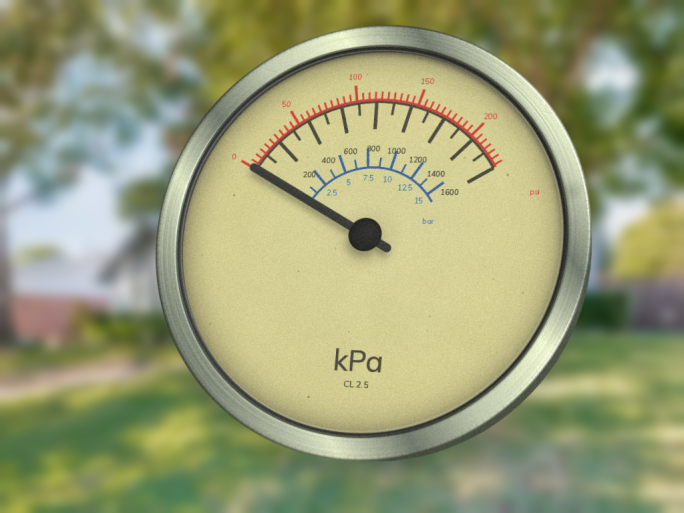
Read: 0 kPa
